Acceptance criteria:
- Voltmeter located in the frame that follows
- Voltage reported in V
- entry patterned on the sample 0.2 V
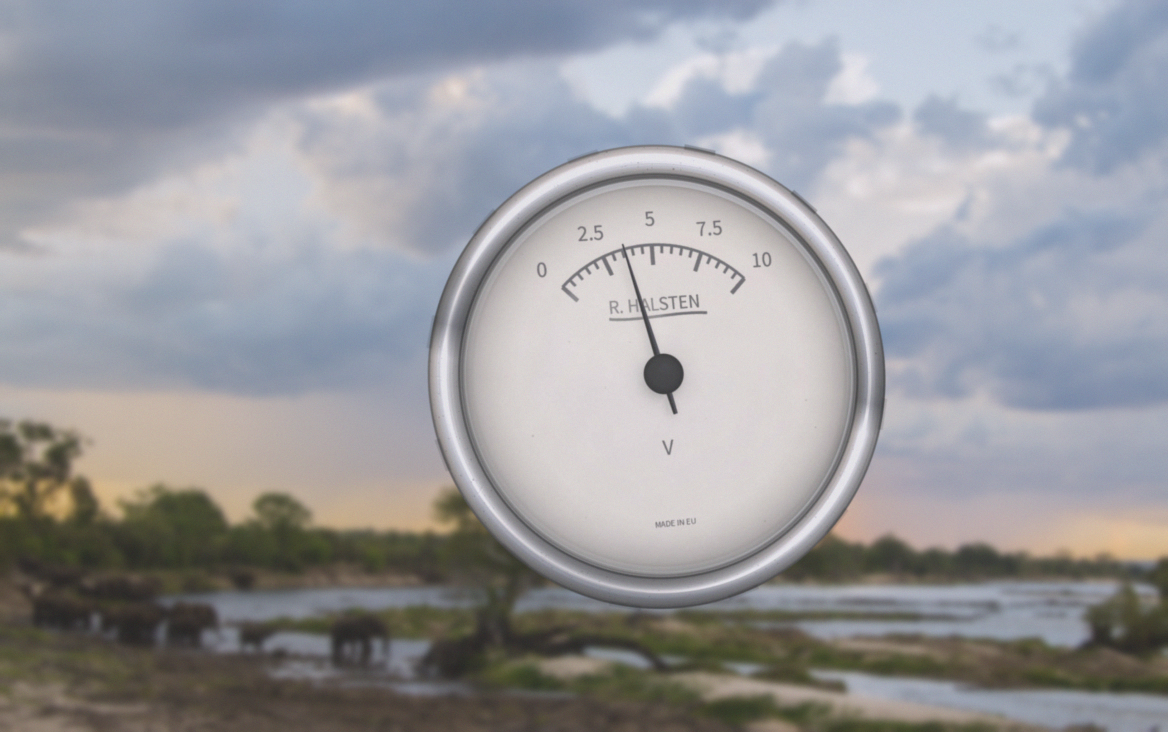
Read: 3.5 V
